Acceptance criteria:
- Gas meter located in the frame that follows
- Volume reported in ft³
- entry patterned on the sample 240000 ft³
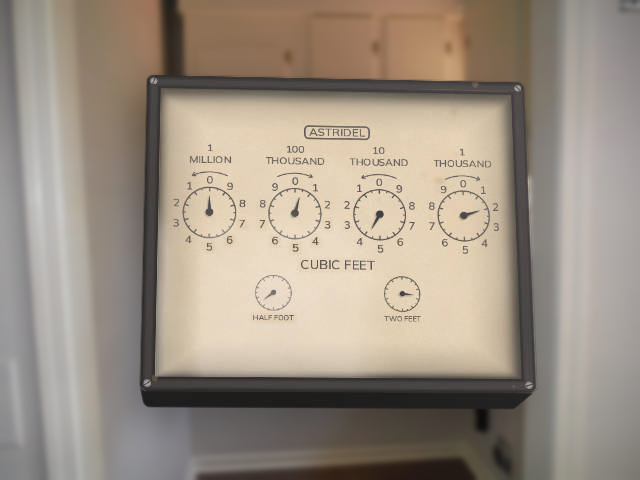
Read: 4200 ft³
